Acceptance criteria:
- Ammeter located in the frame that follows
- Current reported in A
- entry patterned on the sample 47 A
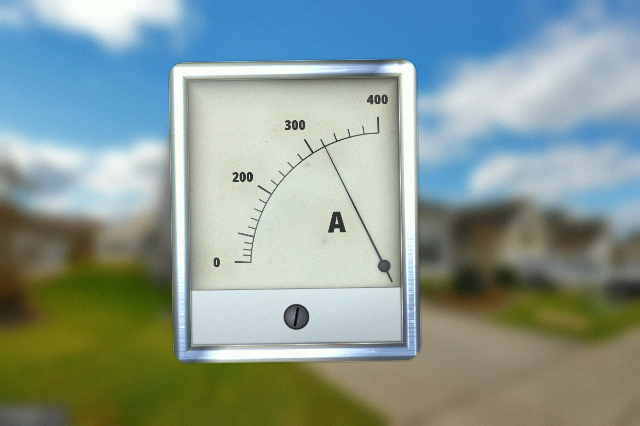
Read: 320 A
